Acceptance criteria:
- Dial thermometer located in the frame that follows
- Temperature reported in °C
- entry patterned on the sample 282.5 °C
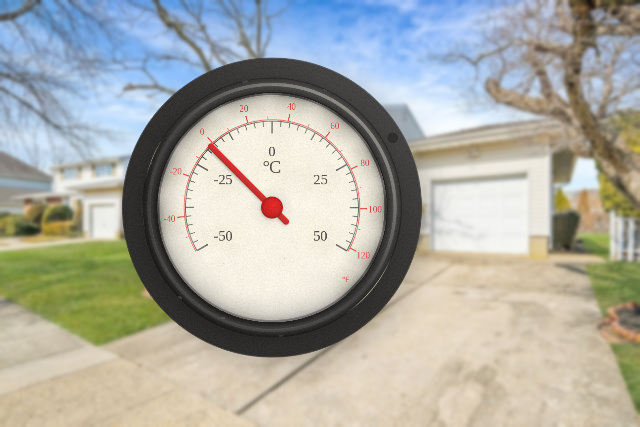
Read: -18.75 °C
